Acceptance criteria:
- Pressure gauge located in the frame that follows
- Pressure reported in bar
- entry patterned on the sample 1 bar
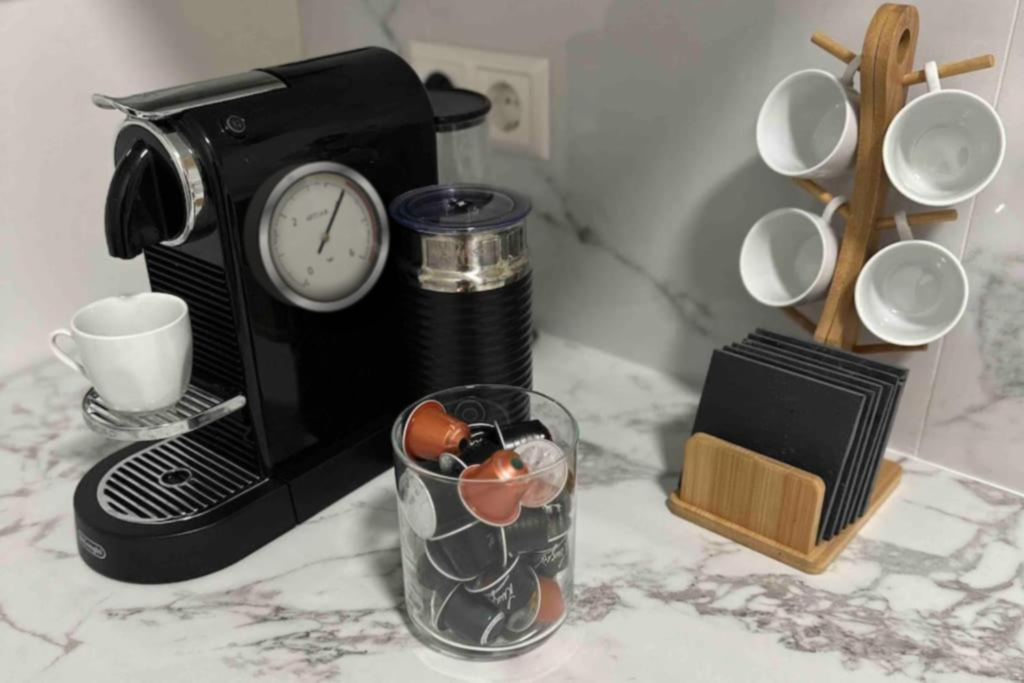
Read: 4 bar
